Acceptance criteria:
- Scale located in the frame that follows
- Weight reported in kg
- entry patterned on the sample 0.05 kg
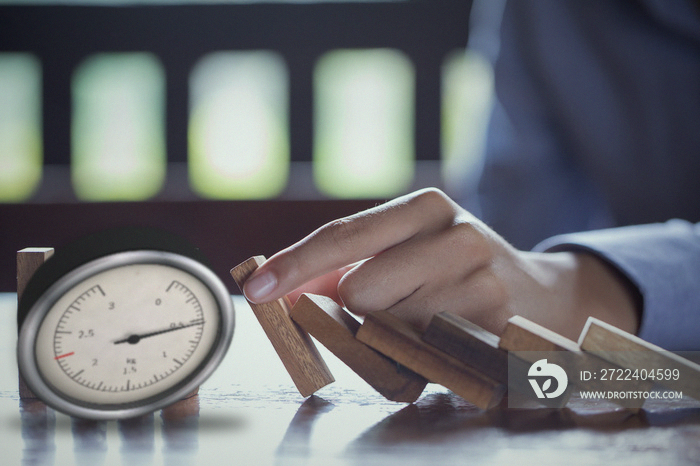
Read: 0.5 kg
